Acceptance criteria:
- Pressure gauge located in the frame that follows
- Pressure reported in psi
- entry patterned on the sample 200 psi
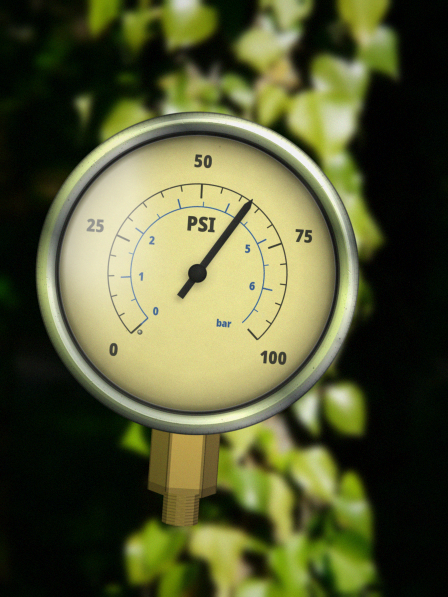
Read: 62.5 psi
